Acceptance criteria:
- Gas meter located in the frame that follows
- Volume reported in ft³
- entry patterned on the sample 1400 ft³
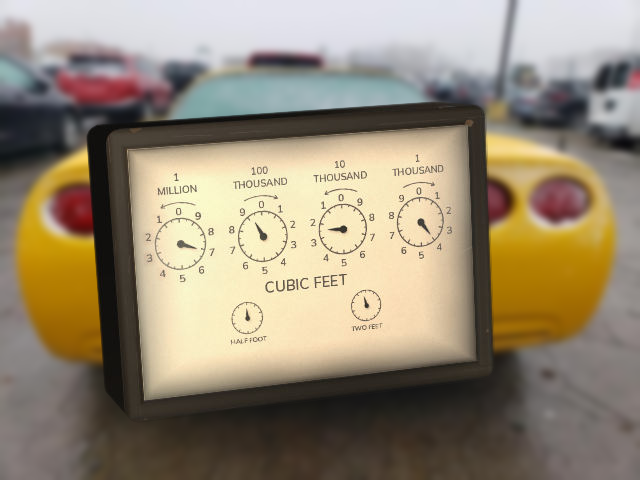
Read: 692400 ft³
